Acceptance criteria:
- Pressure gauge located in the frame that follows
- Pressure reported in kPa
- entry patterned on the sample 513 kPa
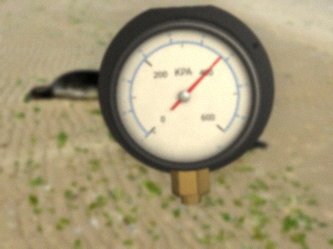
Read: 400 kPa
